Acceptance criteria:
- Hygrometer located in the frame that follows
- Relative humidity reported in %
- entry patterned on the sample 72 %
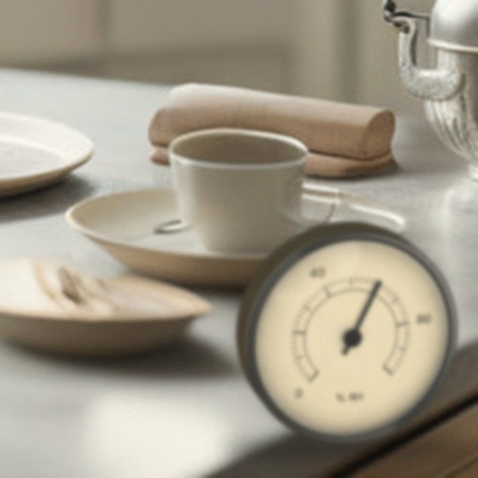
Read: 60 %
